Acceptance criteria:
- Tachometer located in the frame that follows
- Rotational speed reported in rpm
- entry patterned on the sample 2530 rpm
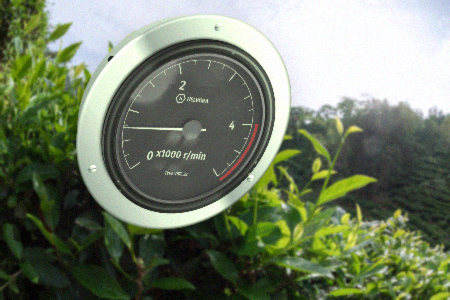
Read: 750 rpm
